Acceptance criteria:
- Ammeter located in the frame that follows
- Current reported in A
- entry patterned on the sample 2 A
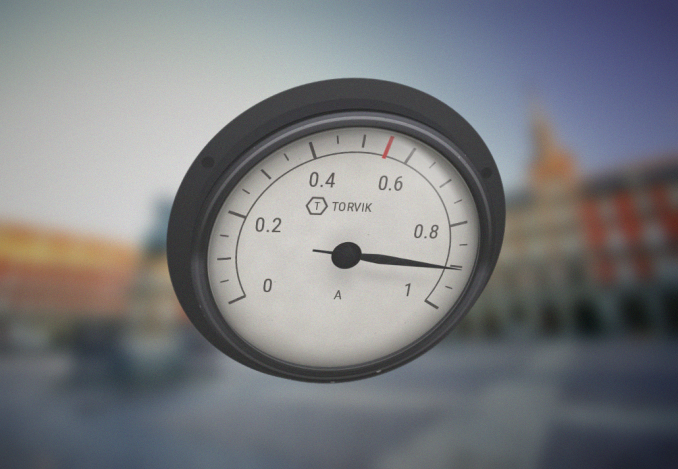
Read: 0.9 A
